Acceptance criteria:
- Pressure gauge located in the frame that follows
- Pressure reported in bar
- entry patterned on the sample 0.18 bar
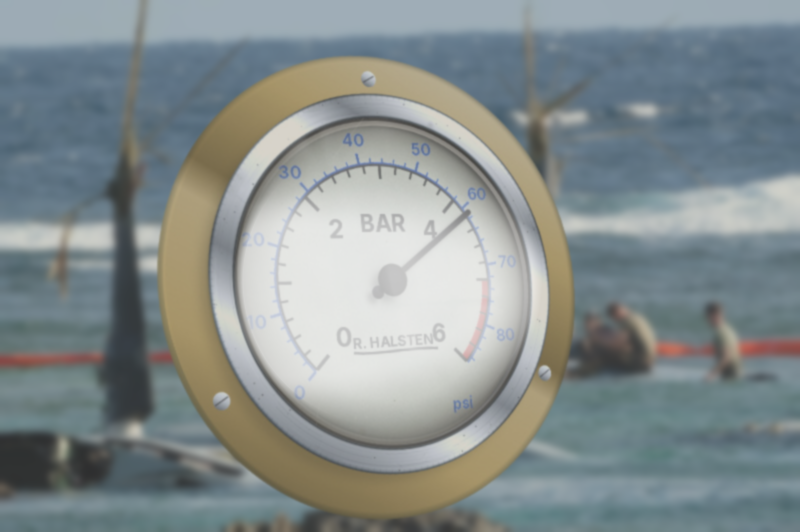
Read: 4.2 bar
